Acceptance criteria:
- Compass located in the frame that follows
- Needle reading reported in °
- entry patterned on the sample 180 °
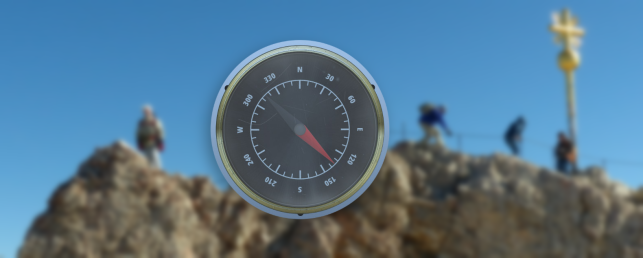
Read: 135 °
